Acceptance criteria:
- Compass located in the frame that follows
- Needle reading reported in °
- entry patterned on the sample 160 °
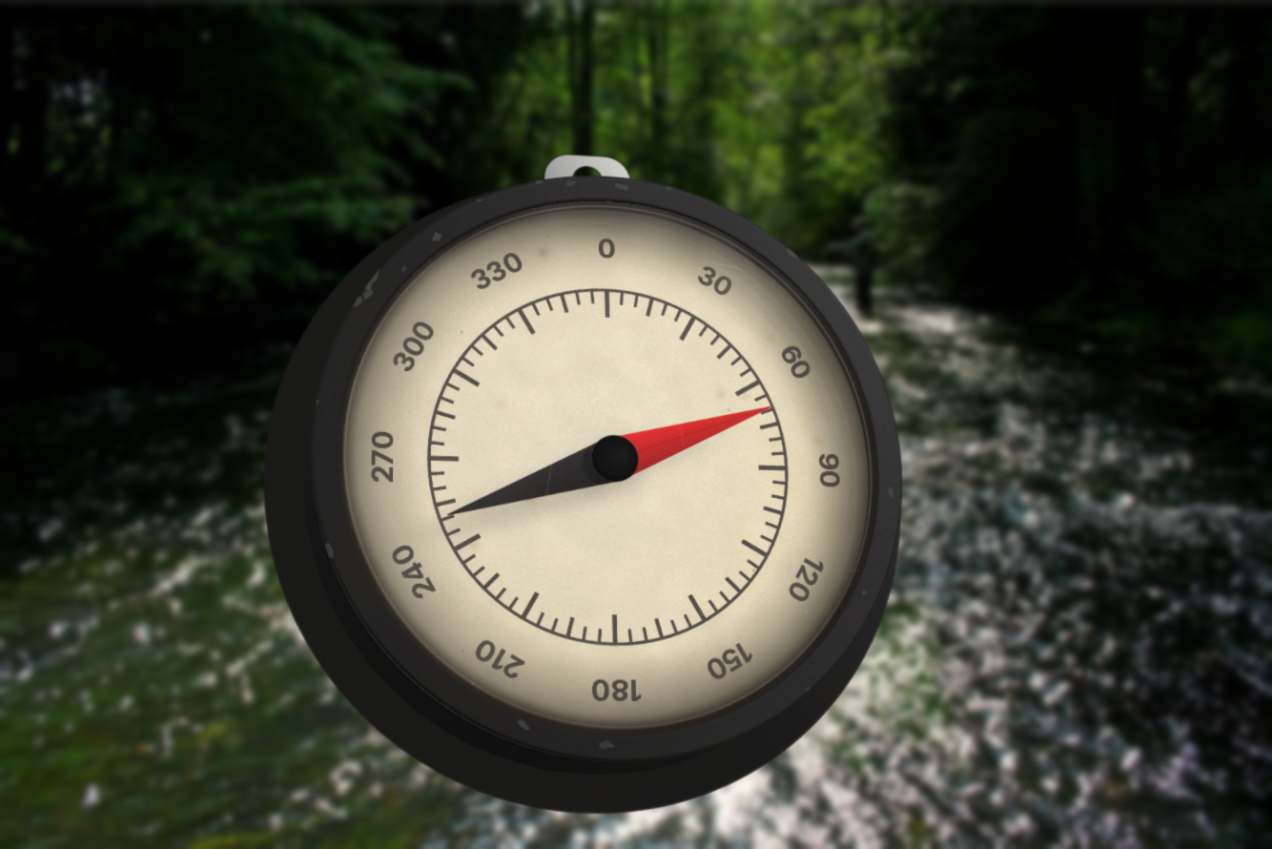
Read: 70 °
